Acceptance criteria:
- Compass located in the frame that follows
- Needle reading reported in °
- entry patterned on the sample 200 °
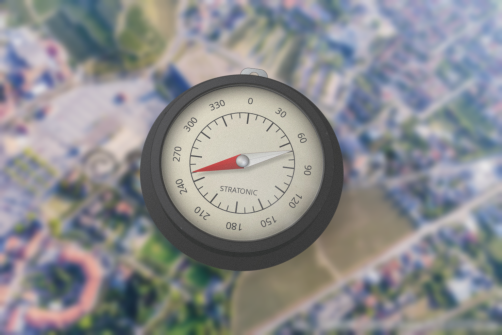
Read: 250 °
